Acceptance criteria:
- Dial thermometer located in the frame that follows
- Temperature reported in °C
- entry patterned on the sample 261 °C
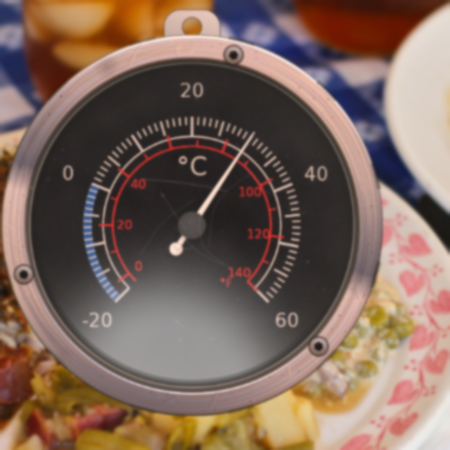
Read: 30 °C
